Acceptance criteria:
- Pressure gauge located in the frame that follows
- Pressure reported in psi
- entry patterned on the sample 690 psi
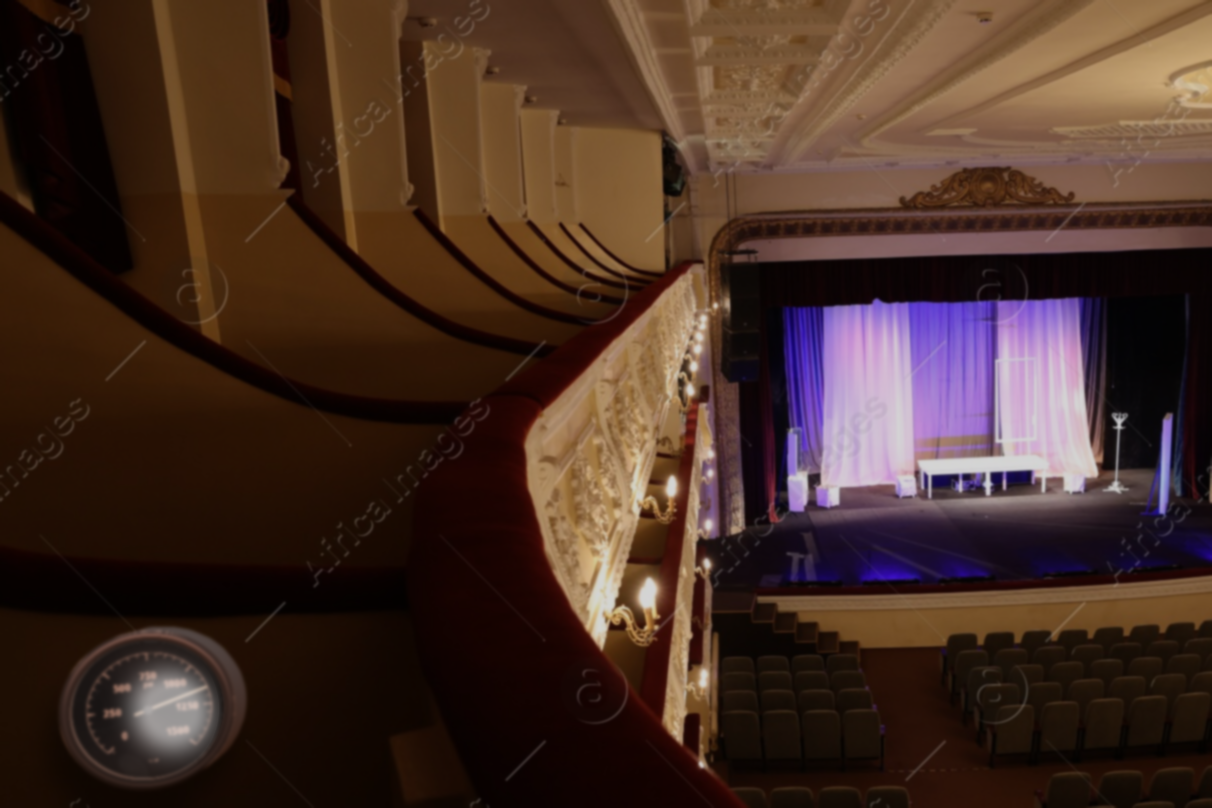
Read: 1150 psi
